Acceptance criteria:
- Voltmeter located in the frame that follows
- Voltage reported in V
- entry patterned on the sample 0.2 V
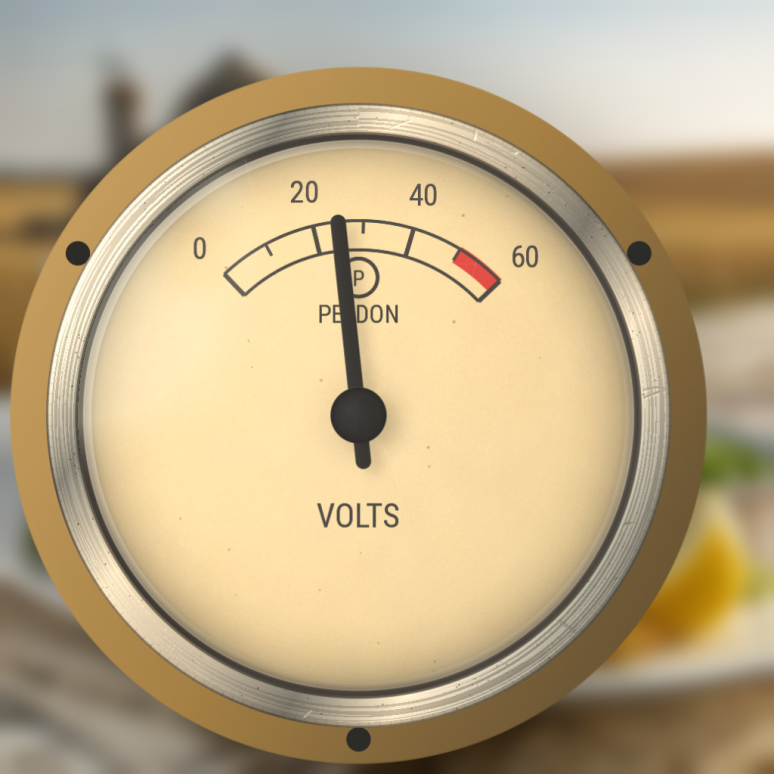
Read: 25 V
